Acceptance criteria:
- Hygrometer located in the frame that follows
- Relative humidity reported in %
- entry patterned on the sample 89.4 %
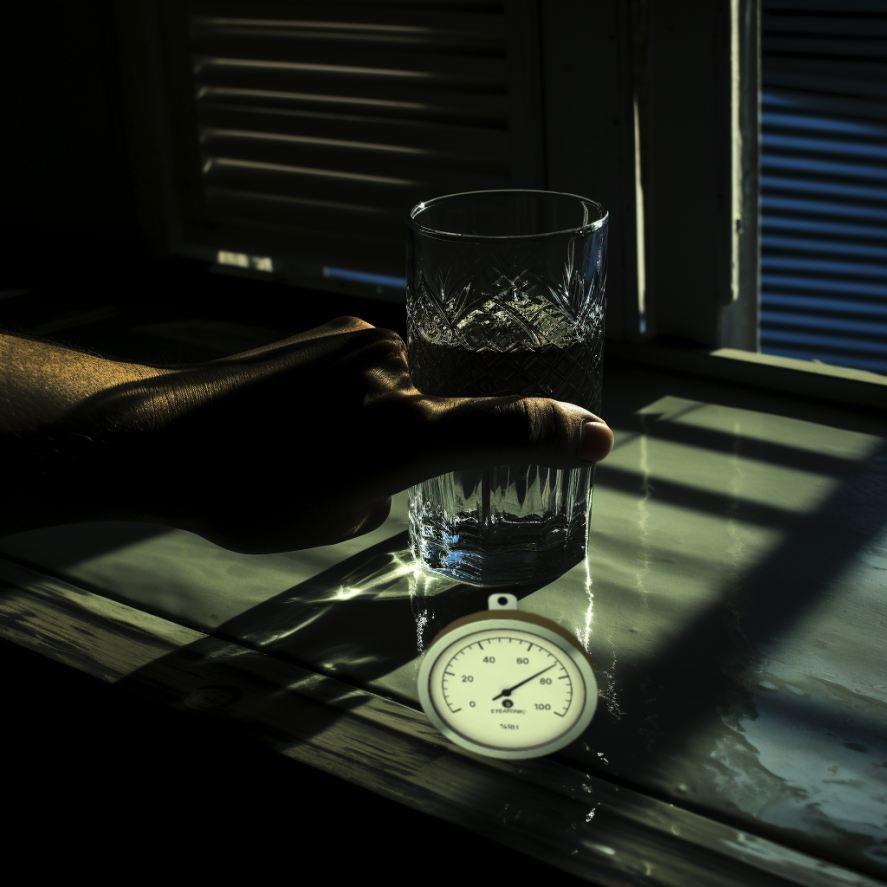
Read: 72 %
